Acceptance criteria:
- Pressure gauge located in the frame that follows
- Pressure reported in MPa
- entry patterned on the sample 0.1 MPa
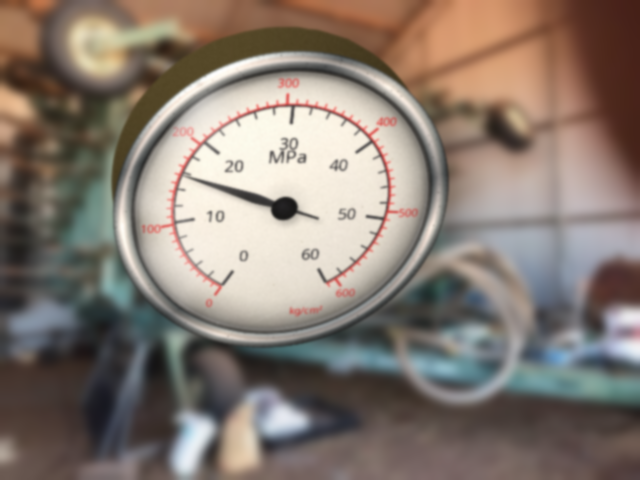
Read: 16 MPa
